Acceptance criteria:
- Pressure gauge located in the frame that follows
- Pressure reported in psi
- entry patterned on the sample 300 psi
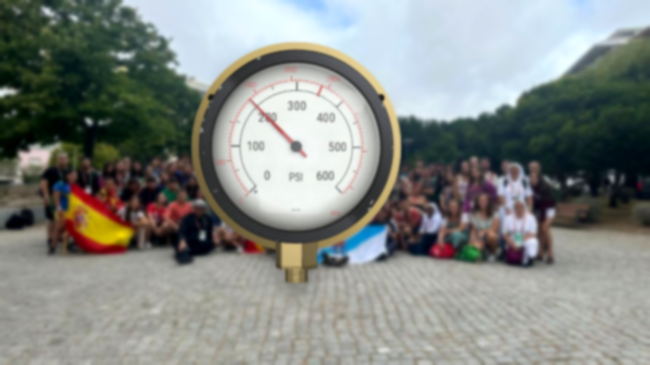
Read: 200 psi
